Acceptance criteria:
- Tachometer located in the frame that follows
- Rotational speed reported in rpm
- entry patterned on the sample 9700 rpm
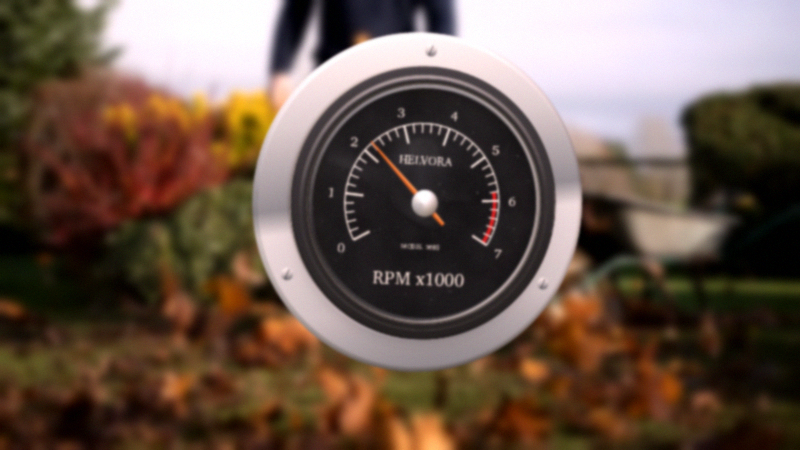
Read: 2200 rpm
